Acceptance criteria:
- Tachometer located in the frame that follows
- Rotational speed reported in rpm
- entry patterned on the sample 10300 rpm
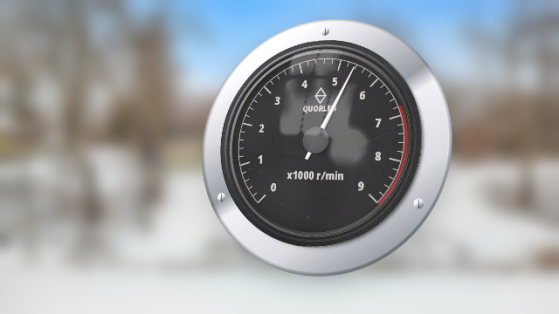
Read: 5400 rpm
